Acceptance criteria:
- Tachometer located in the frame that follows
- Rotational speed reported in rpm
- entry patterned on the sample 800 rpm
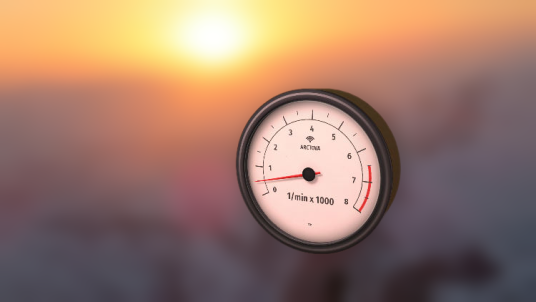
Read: 500 rpm
